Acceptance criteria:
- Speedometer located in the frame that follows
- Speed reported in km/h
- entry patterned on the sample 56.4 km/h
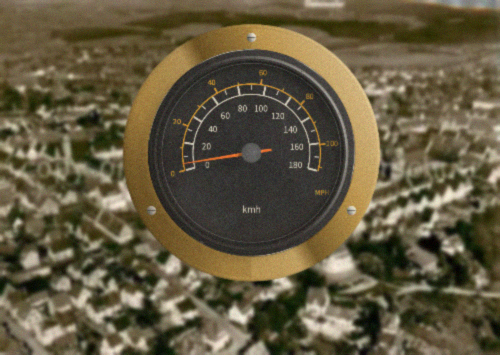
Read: 5 km/h
